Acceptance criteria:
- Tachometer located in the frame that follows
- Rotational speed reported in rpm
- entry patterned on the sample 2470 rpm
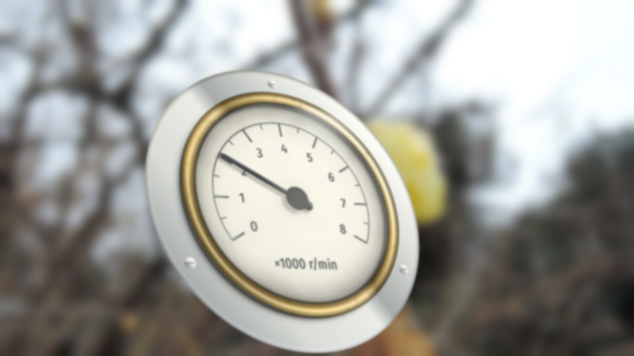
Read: 2000 rpm
